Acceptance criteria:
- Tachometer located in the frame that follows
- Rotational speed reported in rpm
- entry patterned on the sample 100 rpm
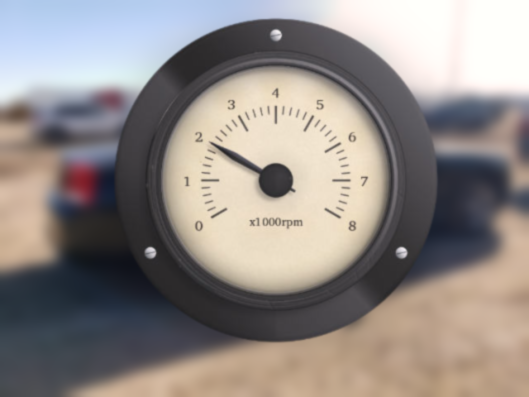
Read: 2000 rpm
